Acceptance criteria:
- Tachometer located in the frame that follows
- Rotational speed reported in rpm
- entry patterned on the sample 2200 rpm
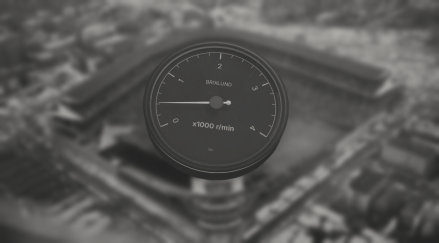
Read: 400 rpm
